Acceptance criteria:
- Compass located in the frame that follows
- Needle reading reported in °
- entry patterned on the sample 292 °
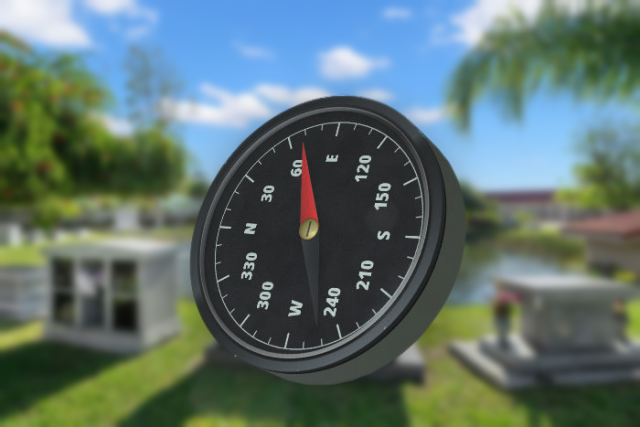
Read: 70 °
